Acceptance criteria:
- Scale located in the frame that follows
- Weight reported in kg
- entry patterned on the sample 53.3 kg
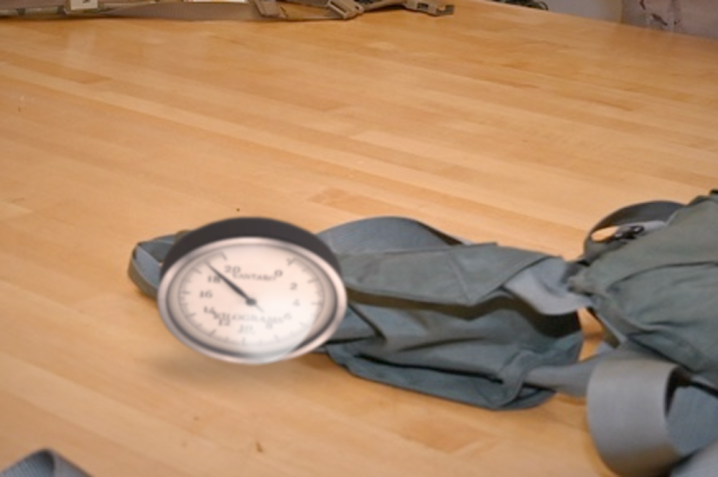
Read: 19 kg
